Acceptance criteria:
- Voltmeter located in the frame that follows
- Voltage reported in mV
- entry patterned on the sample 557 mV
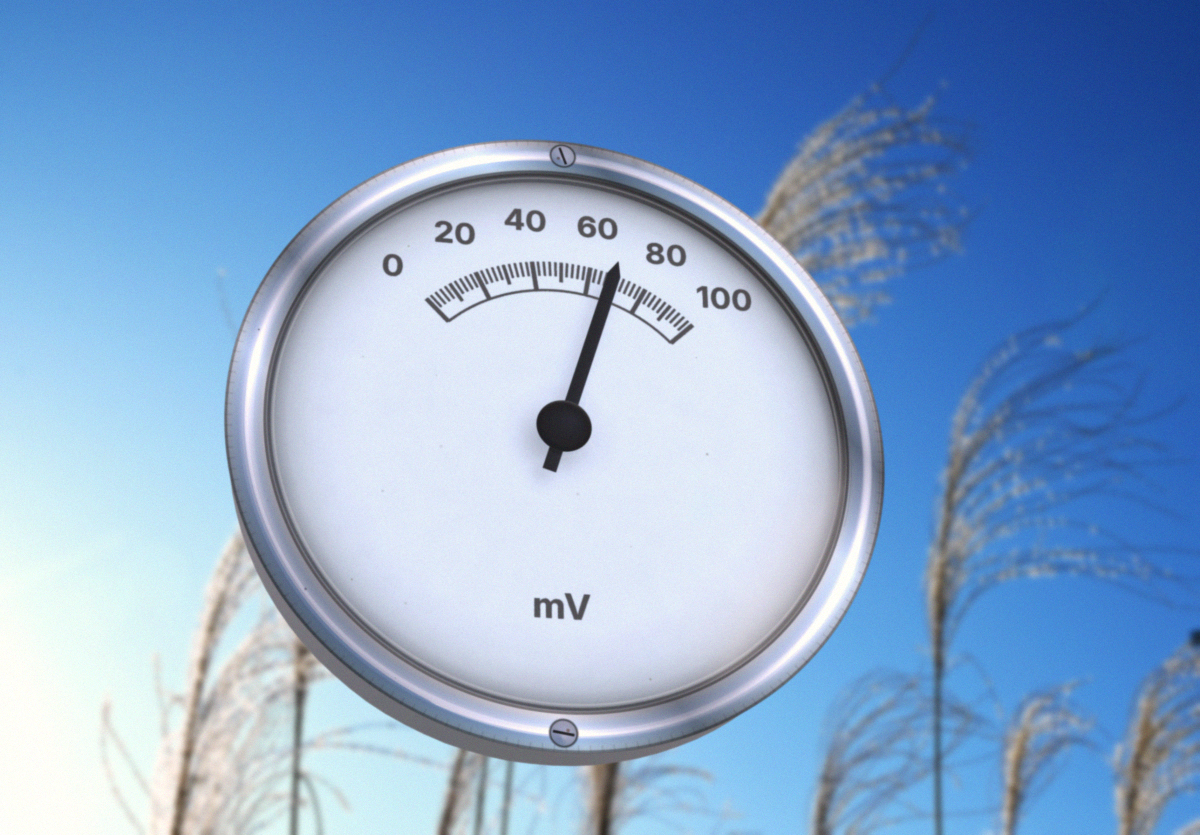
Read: 68 mV
